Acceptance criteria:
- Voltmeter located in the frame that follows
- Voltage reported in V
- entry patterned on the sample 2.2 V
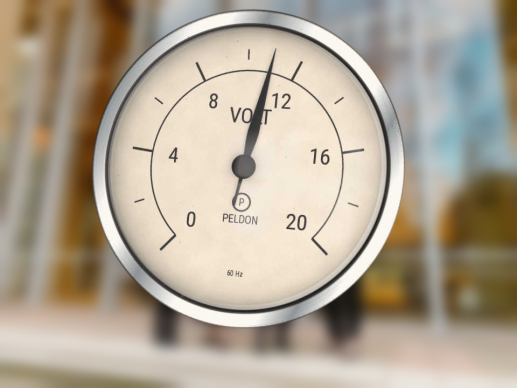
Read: 11 V
